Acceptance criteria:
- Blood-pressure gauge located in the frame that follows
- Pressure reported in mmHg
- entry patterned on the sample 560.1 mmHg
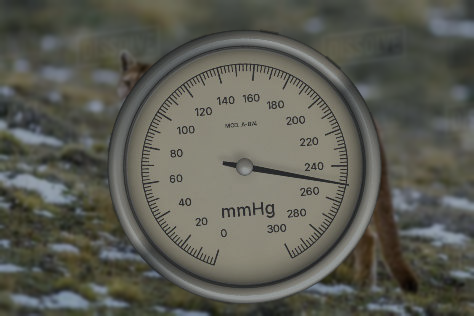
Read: 250 mmHg
